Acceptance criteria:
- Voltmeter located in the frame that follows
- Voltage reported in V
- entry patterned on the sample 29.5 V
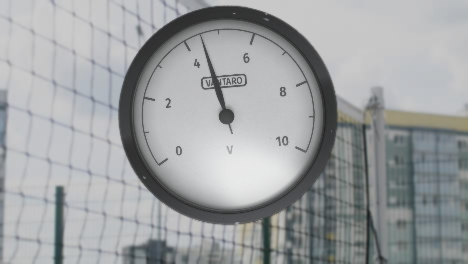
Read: 4.5 V
